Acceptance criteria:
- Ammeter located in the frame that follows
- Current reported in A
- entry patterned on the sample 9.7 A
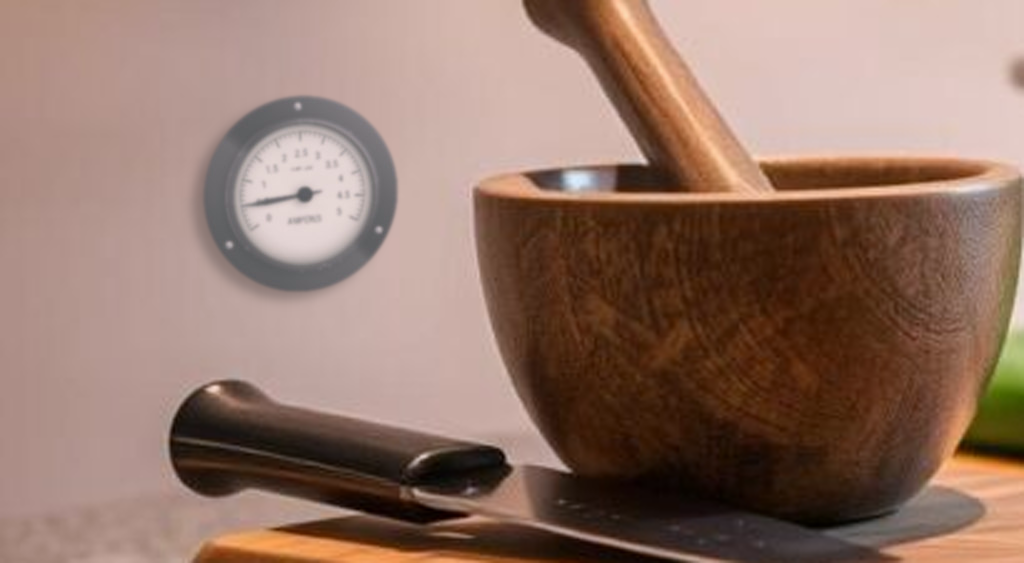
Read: 0.5 A
